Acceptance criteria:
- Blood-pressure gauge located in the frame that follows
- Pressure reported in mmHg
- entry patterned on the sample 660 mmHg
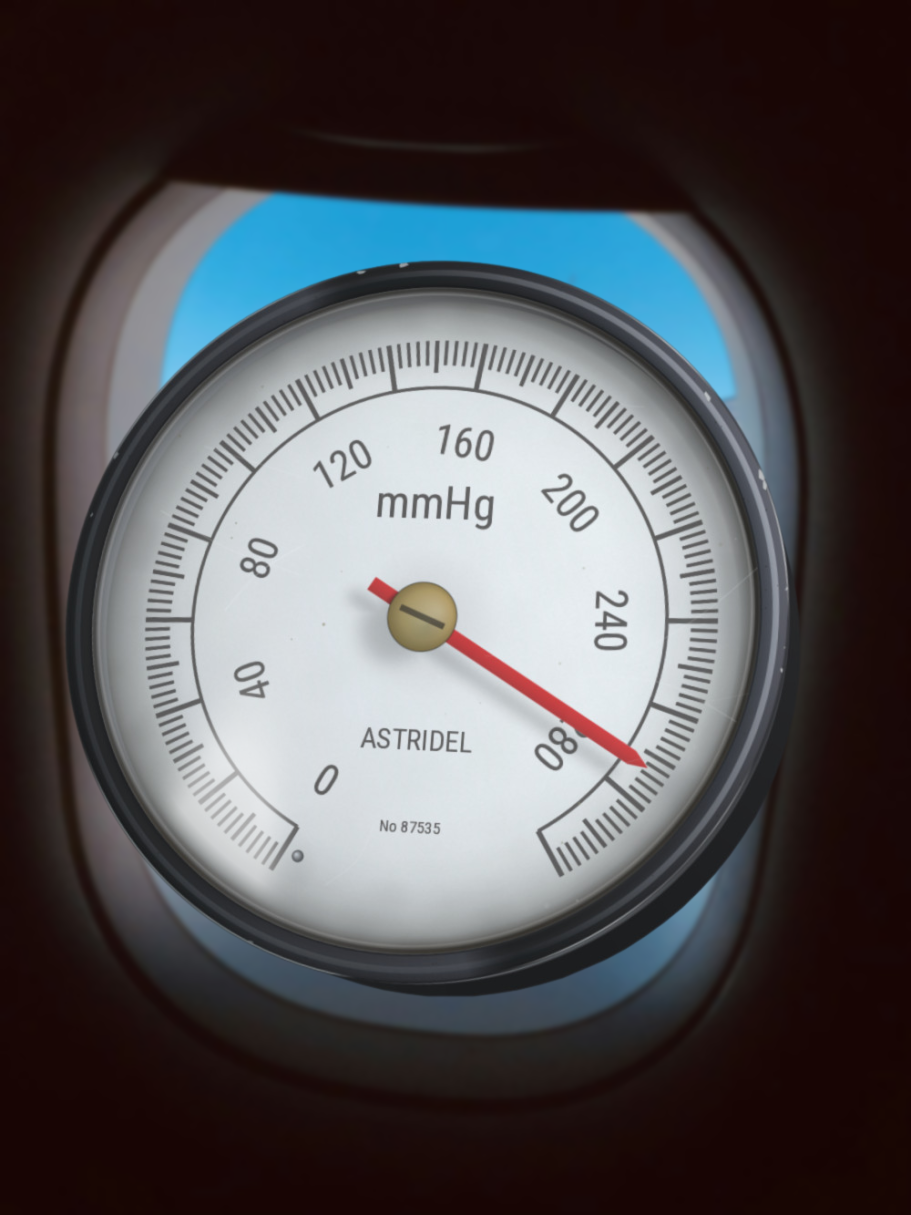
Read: 273 mmHg
